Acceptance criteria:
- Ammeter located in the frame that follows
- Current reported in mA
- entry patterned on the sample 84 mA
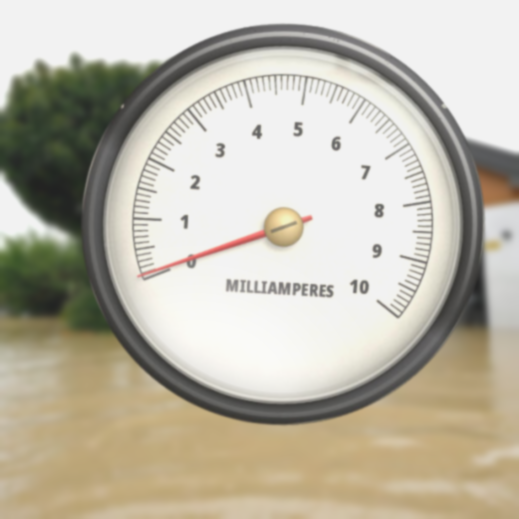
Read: 0.1 mA
